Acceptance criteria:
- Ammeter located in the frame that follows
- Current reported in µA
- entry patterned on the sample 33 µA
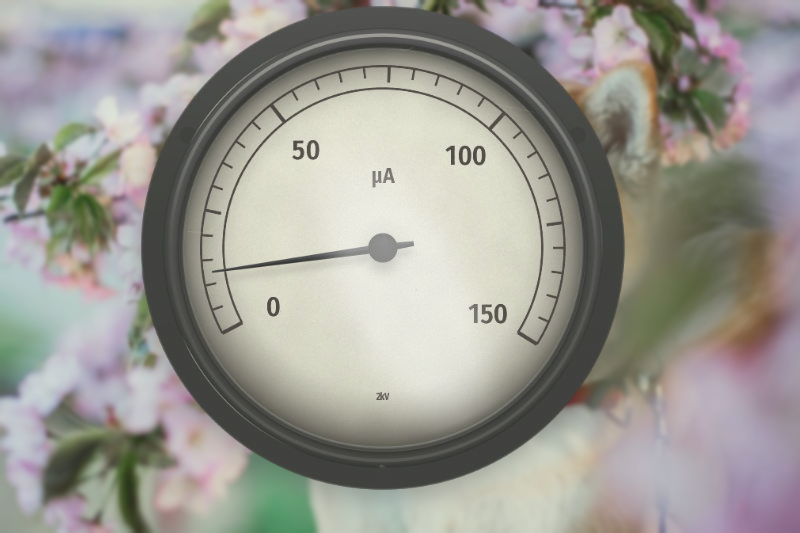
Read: 12.5 µA
